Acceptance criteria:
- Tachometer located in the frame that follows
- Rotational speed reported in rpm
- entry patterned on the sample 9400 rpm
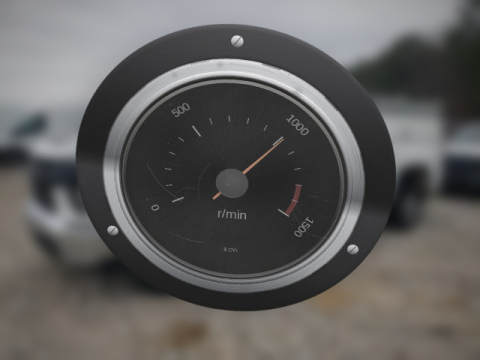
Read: 1000 rpm
